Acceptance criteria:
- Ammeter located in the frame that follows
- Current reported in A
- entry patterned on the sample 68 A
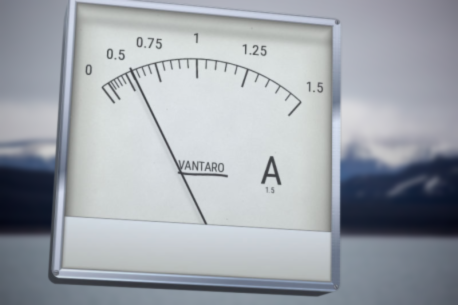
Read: 0.55 A
